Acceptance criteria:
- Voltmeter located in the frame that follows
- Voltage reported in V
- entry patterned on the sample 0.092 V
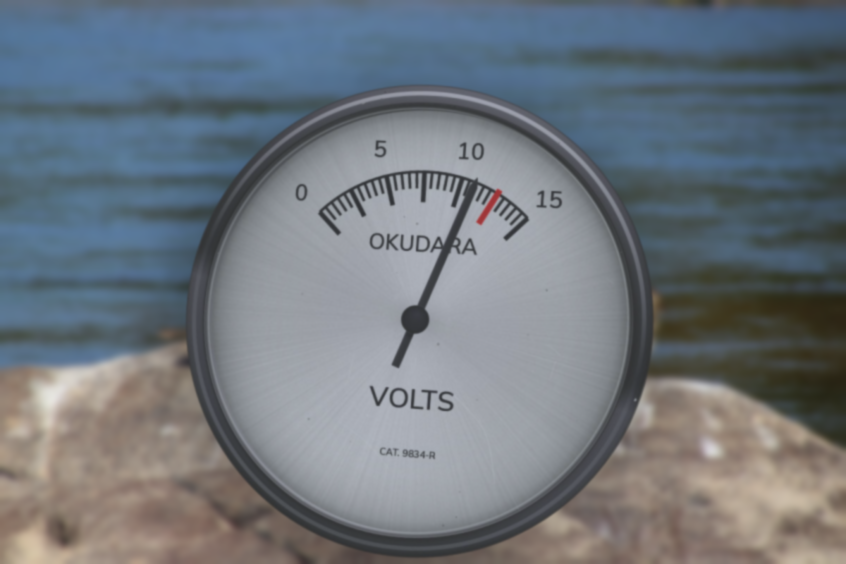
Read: 11 V
